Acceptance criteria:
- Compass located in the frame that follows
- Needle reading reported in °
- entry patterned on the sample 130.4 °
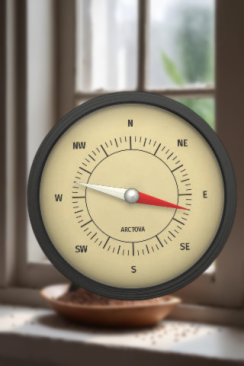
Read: 105 °
